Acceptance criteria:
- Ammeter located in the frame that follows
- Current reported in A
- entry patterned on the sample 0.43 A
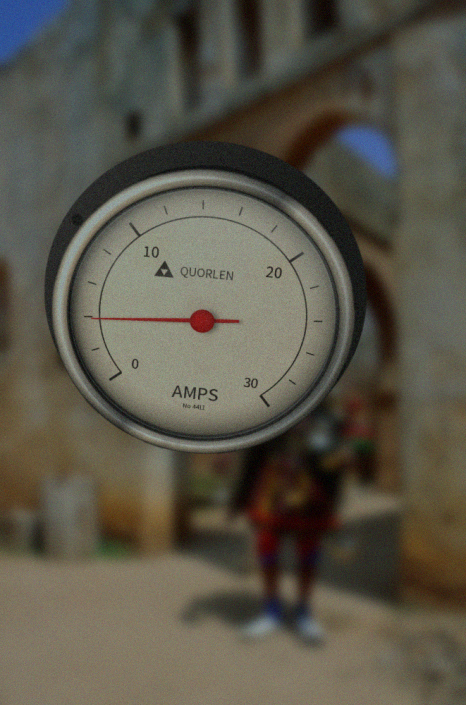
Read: 4 A
